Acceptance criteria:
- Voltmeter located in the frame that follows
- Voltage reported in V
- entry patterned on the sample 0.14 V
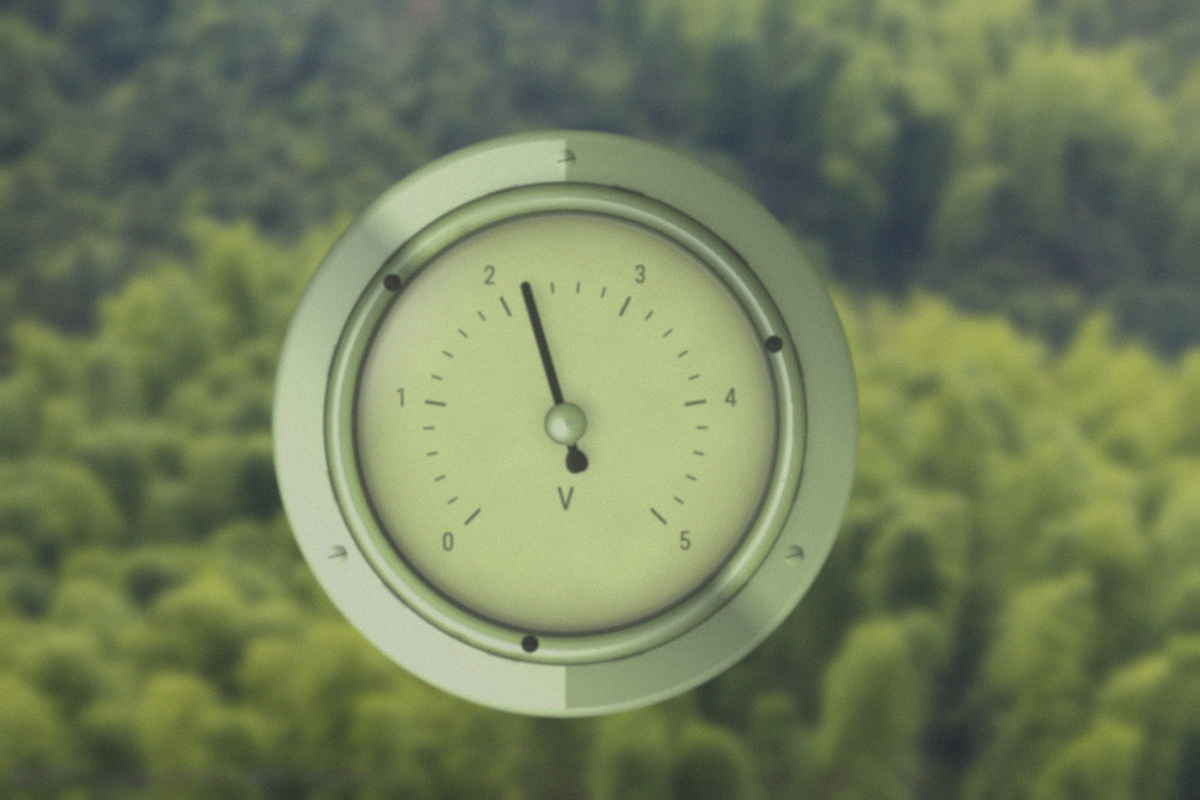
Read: 2.2 V
